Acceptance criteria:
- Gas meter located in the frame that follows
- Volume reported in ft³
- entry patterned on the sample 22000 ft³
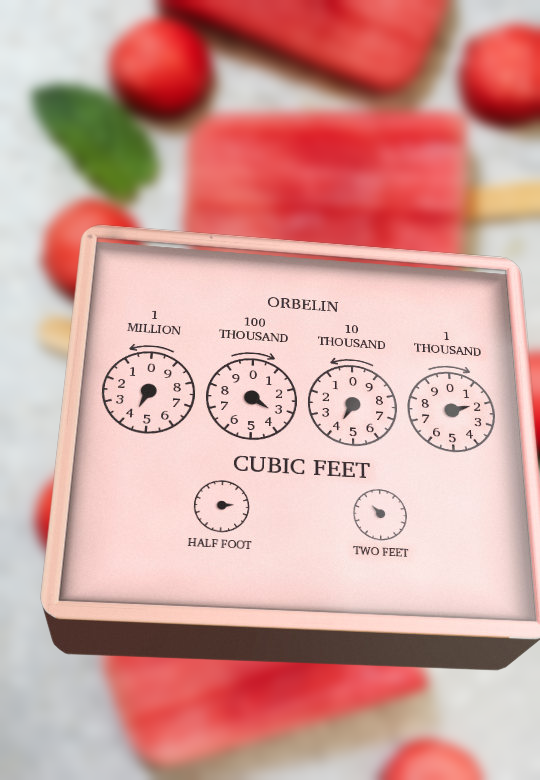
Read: 434200 ft³
